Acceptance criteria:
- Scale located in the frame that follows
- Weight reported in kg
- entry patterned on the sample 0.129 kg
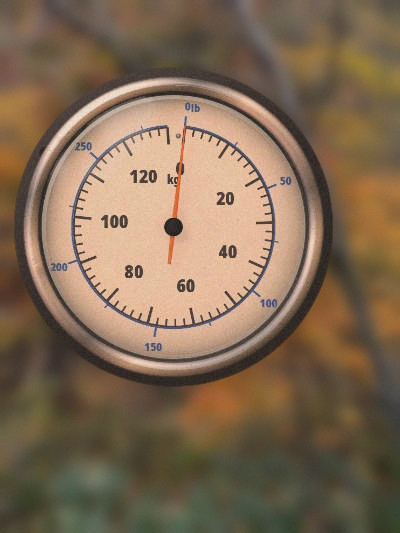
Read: 0 kg
